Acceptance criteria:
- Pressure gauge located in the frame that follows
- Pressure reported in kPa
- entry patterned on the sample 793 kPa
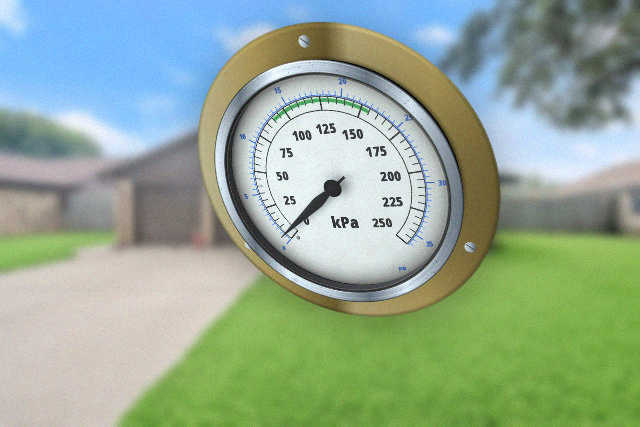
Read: 5 kPa
